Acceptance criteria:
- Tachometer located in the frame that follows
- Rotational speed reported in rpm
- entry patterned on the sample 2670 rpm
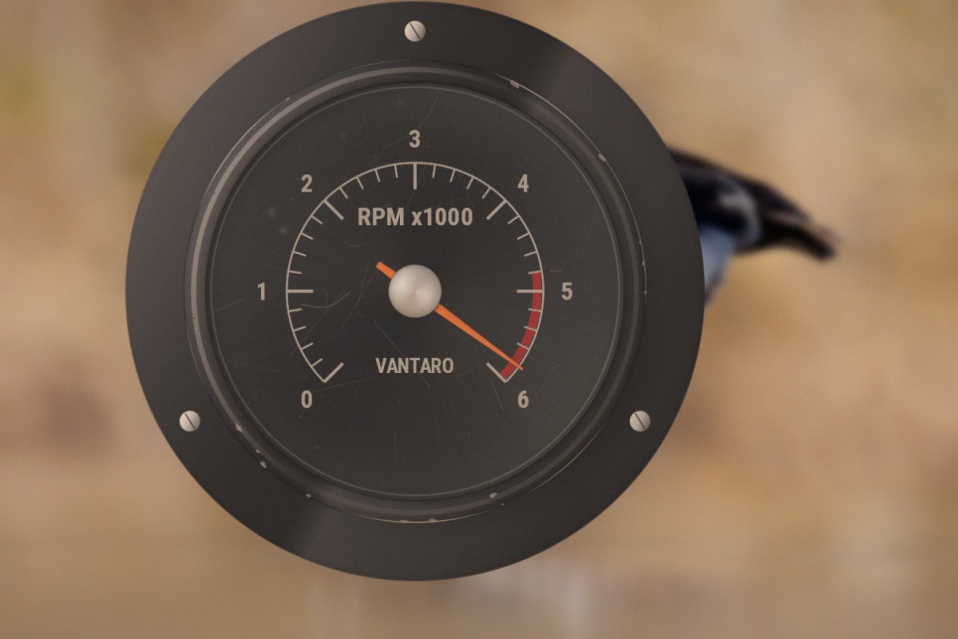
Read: 5800 rpm
